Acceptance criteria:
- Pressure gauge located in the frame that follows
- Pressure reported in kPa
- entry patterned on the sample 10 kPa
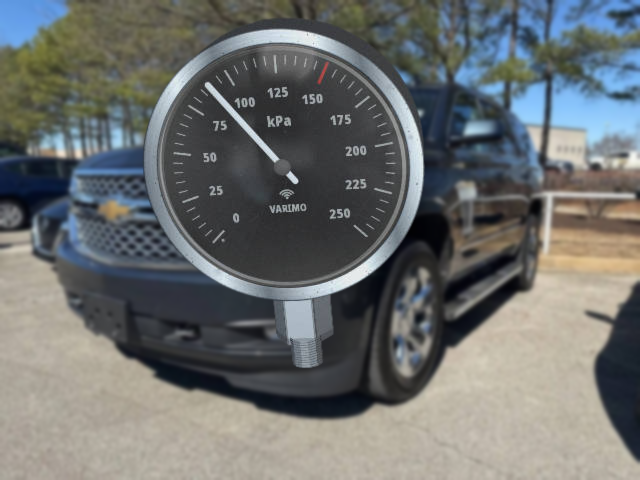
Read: 90 kPa
